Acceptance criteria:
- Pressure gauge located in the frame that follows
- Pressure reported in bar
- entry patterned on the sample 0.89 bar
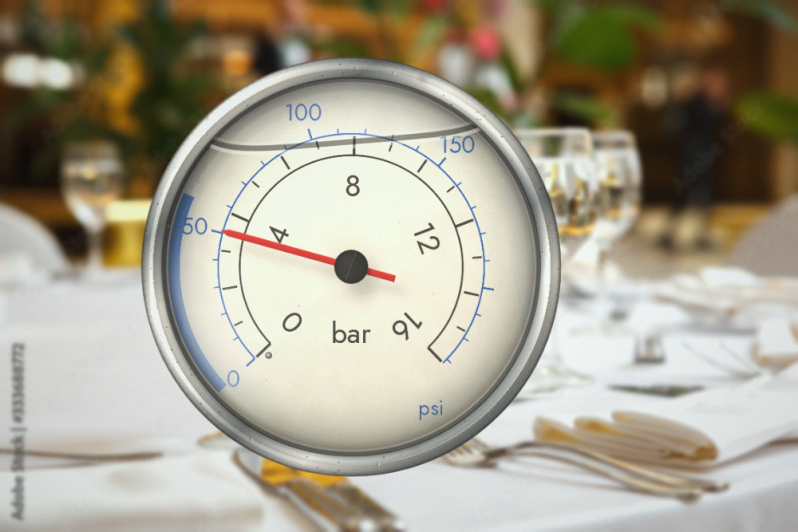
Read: 3.5 bar
